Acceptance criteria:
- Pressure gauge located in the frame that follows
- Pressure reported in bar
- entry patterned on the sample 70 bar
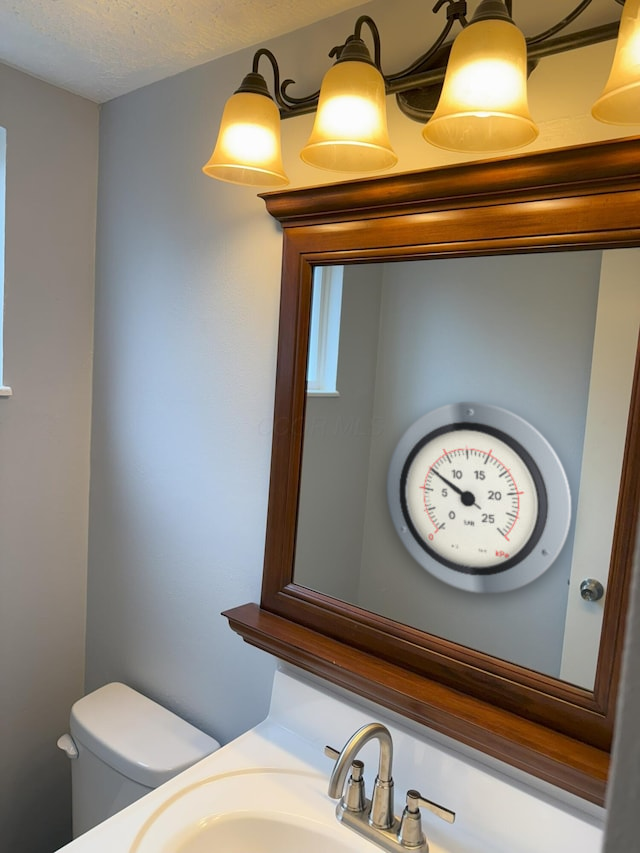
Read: 7.5 bar
